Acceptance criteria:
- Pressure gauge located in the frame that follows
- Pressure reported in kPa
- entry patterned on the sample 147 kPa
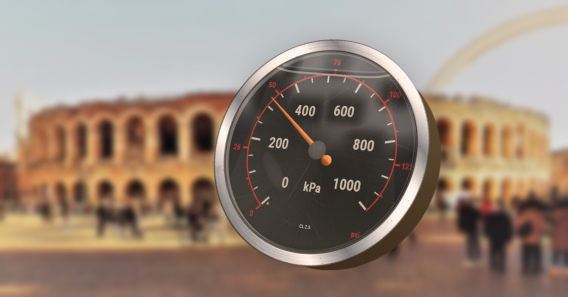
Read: 325 kPa
